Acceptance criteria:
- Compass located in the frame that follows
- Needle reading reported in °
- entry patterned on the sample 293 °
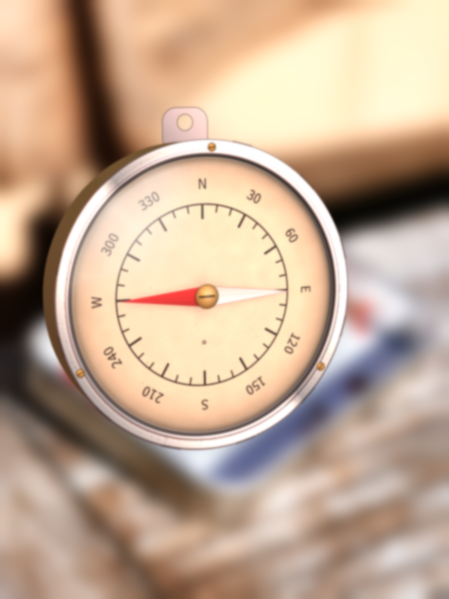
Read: 270 °
